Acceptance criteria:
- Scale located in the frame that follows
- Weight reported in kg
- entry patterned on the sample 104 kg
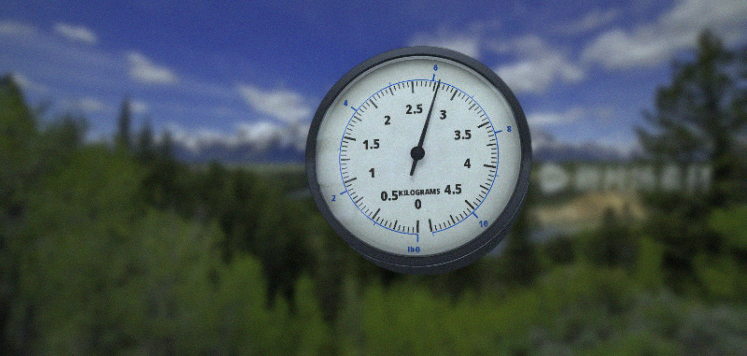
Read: 2.8 kg
